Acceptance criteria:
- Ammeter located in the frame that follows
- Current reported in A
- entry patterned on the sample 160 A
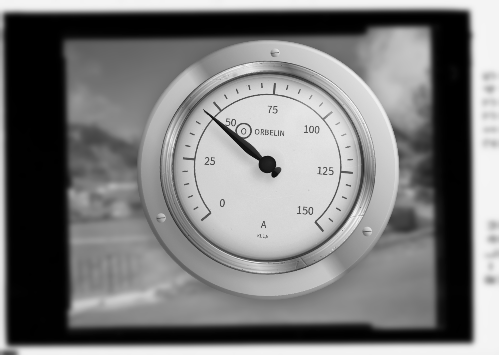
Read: 45 A
